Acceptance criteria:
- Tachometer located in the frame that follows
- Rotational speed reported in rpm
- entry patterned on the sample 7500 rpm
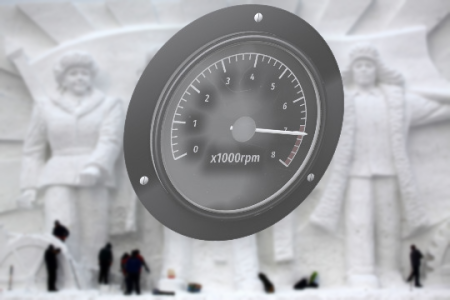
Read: 7000 rpm
